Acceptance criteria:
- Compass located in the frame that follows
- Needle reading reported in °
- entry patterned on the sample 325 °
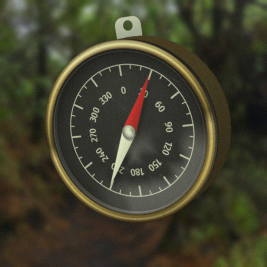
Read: 30 °
